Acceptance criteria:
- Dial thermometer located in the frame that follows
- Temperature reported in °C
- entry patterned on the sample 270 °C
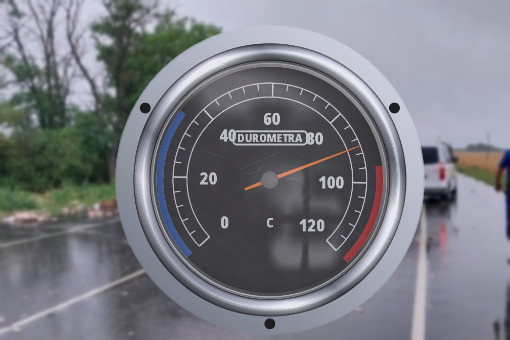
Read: 90 °C
